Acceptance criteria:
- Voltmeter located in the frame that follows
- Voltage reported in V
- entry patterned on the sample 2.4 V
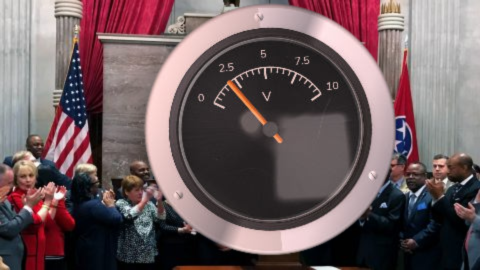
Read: 2 V
